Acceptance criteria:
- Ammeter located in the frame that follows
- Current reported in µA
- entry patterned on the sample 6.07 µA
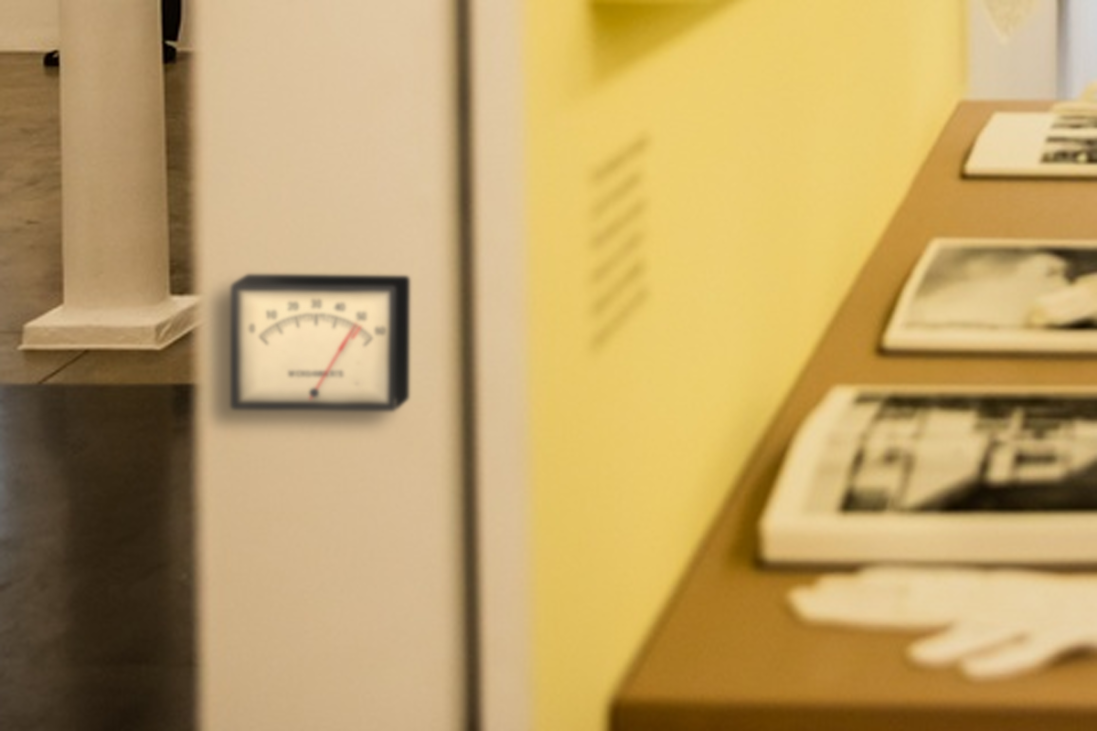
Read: 50 µA
